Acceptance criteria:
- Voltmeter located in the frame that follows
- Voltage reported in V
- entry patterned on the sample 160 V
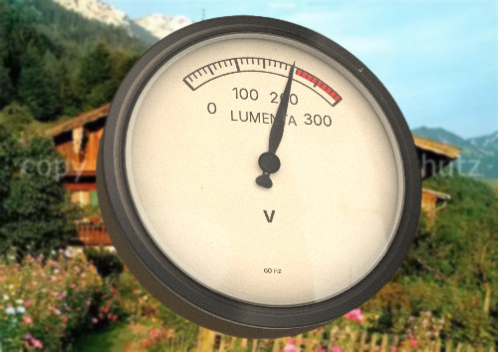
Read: 200 V
